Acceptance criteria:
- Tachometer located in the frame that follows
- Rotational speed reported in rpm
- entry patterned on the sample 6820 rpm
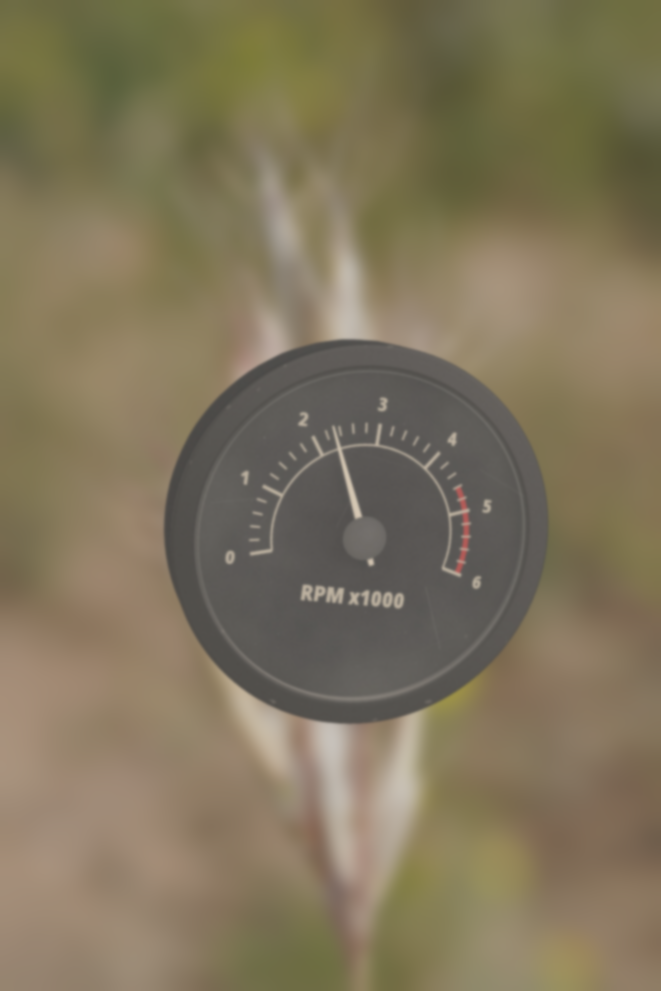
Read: 2300 rpm
